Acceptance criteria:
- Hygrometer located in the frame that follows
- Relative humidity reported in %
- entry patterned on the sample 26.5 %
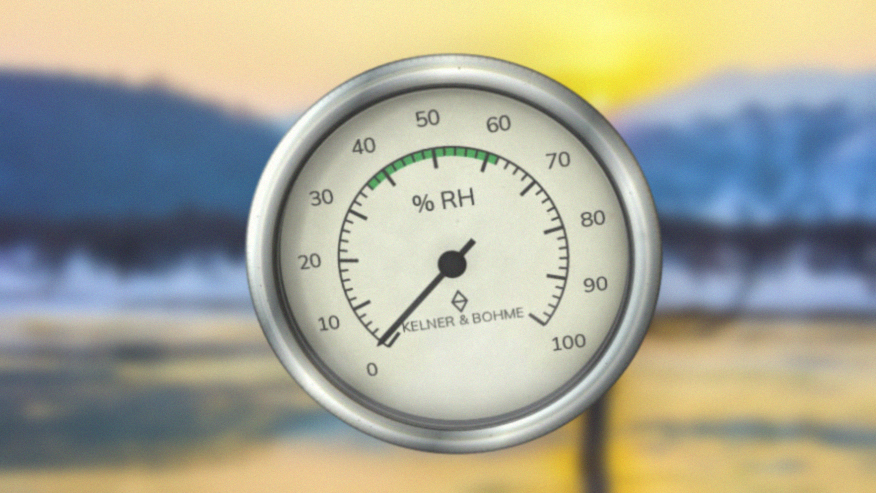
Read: 2 %
